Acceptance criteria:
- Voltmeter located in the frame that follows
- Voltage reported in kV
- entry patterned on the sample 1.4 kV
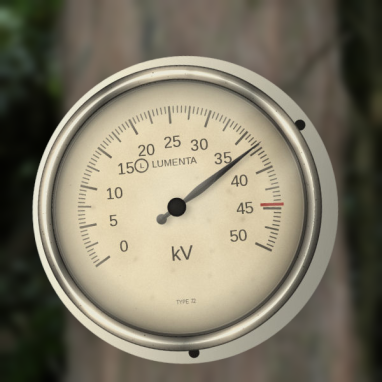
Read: 37 kV
